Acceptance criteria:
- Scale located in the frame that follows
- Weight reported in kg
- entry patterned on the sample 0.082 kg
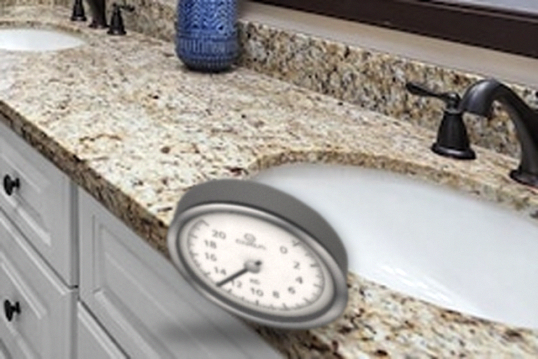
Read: 13 kg
